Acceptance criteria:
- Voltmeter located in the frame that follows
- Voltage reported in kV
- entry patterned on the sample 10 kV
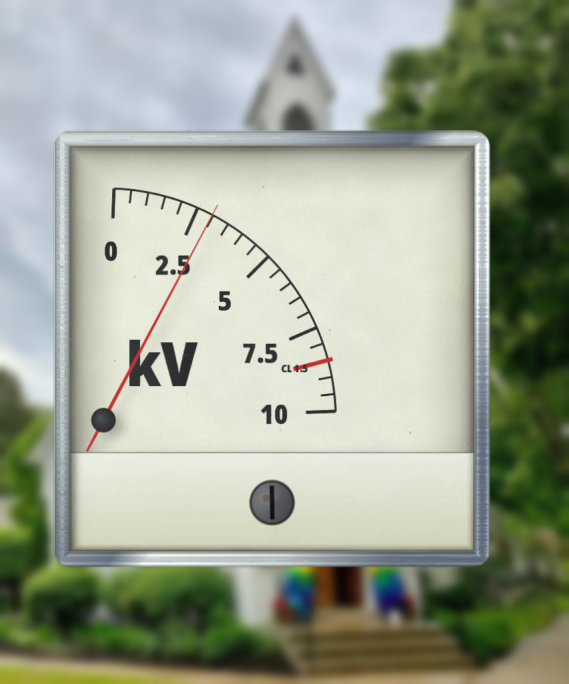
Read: 3 kV
